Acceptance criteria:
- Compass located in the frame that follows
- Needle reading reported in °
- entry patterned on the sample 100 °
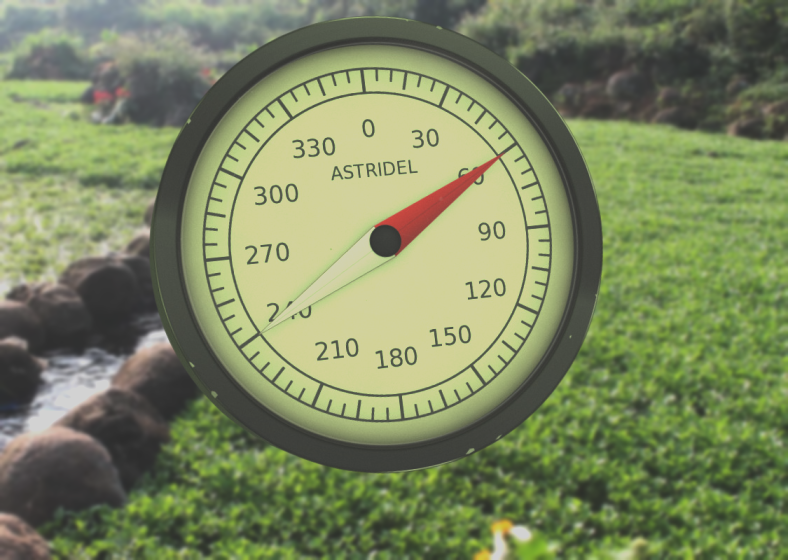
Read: 60 °
